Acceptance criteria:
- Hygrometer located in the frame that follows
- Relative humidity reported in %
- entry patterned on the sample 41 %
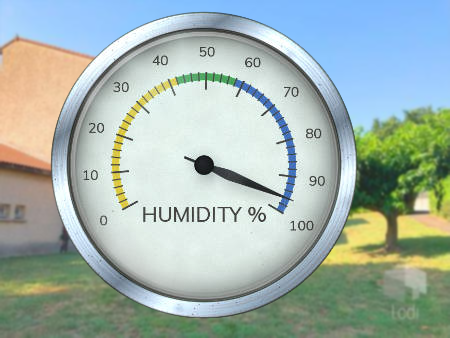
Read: 96 %
